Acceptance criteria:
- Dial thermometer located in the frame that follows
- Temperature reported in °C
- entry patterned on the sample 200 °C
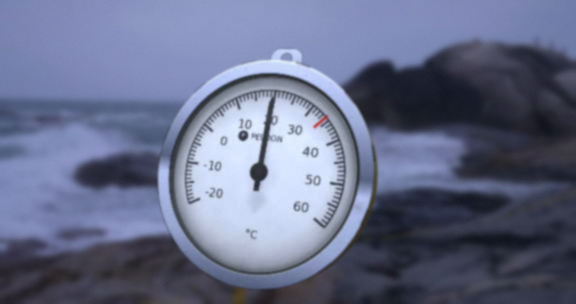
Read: 20 °C
